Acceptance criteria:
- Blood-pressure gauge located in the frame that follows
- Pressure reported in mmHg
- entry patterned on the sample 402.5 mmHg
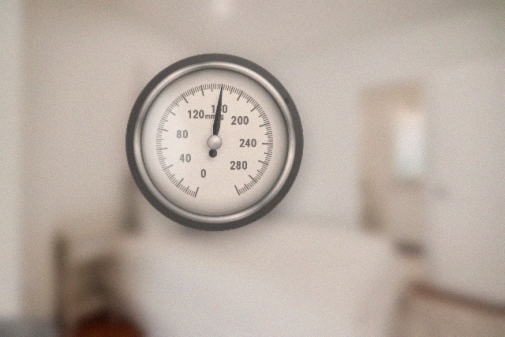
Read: 160 mmHg
